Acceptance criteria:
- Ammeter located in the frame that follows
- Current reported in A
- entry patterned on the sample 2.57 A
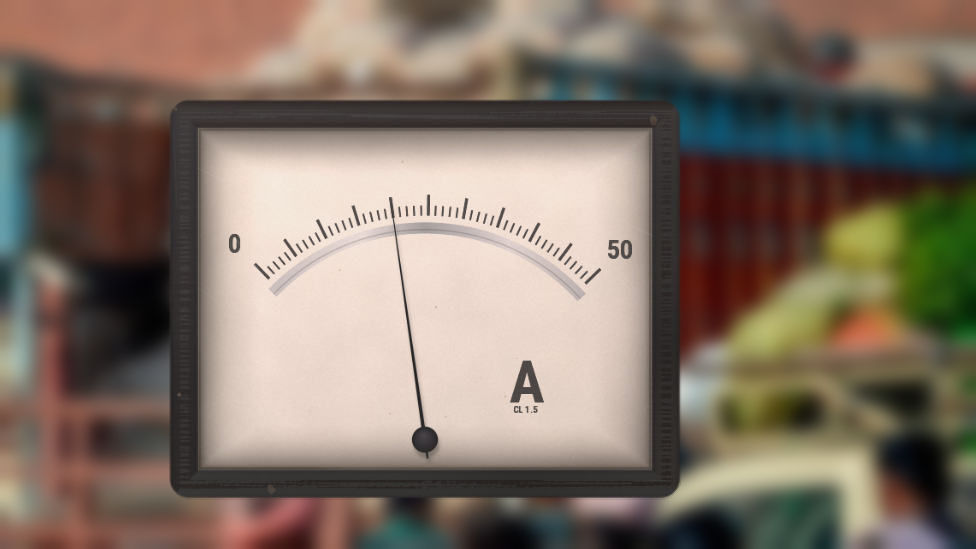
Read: 20 A
